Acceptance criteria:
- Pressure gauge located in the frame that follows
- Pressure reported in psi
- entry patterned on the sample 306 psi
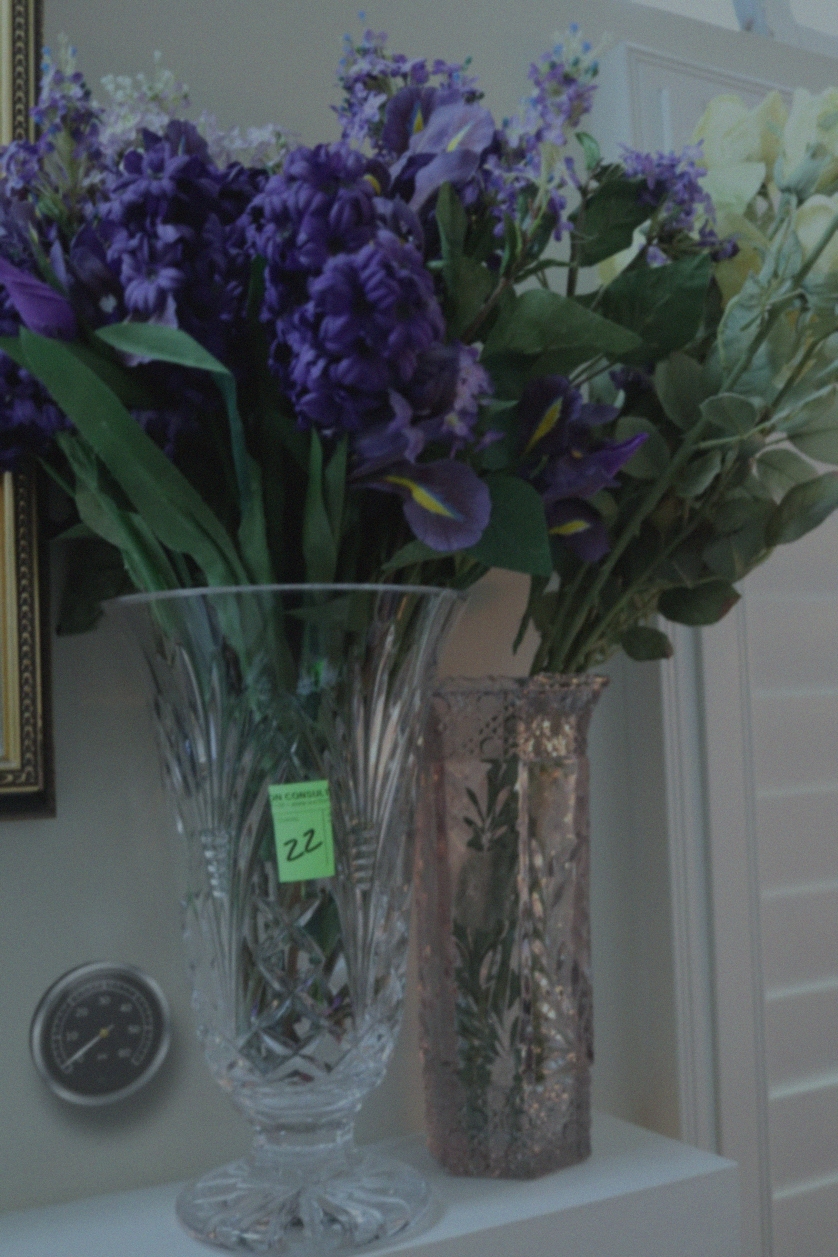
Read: 2 psi
